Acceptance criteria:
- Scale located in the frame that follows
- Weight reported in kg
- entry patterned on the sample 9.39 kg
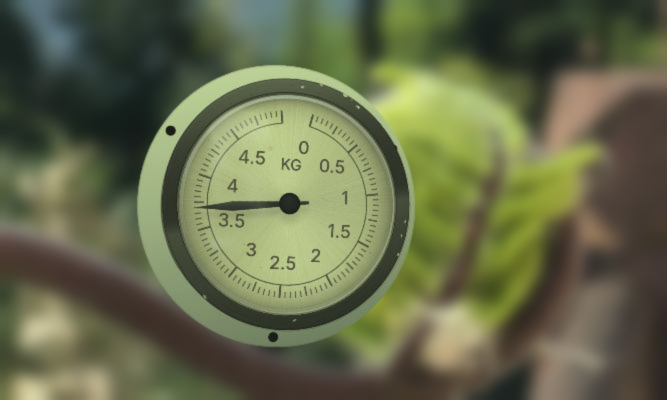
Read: 3.7 kg
